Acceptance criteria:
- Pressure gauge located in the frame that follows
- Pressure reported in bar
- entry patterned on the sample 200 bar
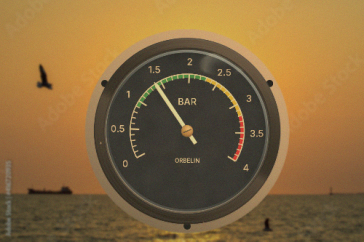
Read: 1.4 bar
